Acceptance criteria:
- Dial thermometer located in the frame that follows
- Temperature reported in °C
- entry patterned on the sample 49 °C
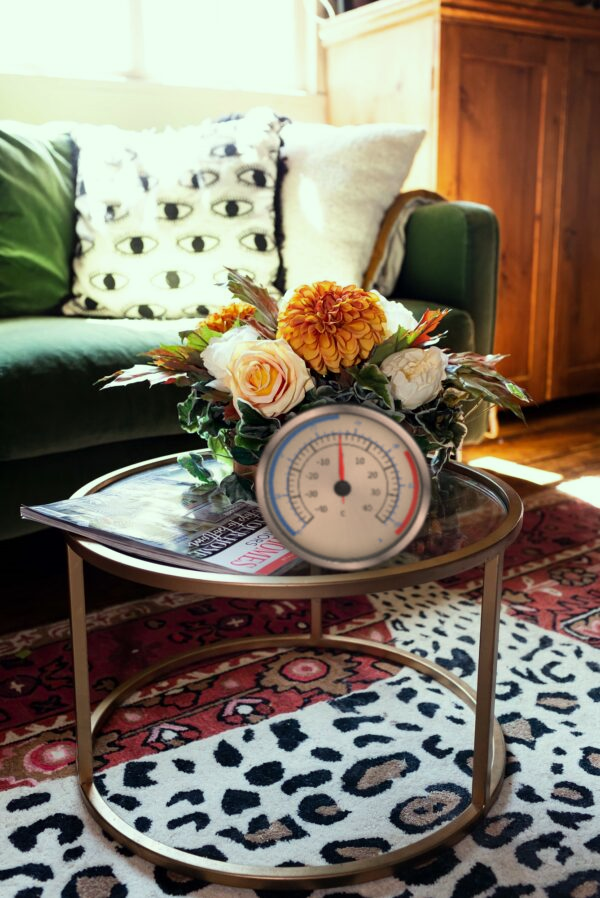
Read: 0 °C
